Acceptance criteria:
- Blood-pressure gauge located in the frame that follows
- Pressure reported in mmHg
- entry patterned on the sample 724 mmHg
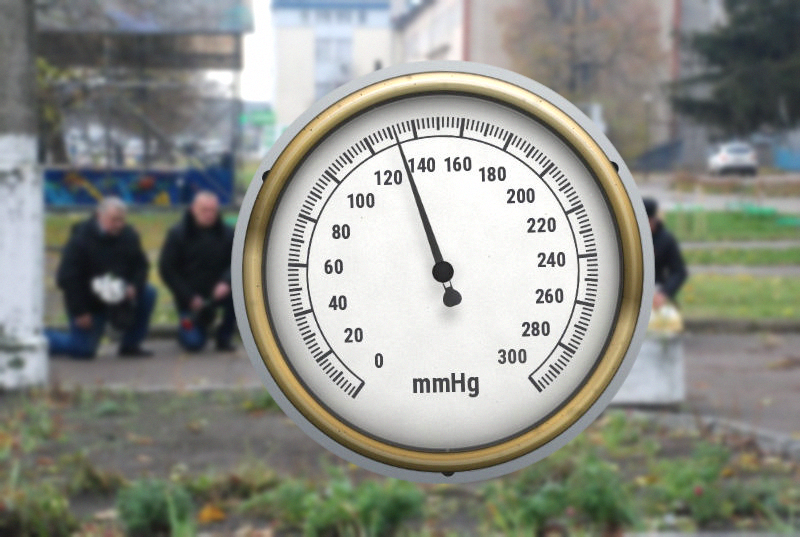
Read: 132 mmHg
